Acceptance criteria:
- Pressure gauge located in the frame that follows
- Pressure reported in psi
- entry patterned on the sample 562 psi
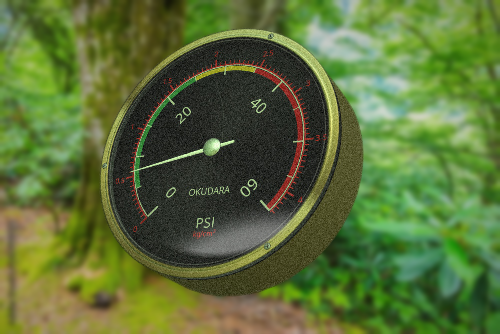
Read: 7.5 psi
